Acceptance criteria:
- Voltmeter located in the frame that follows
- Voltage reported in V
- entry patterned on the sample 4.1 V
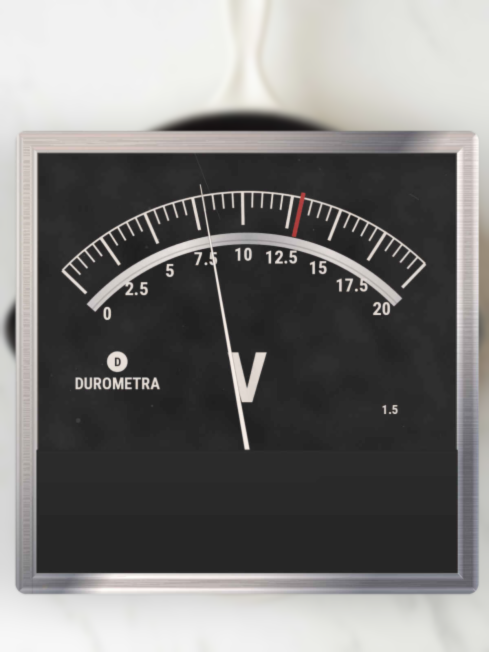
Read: 8 V
